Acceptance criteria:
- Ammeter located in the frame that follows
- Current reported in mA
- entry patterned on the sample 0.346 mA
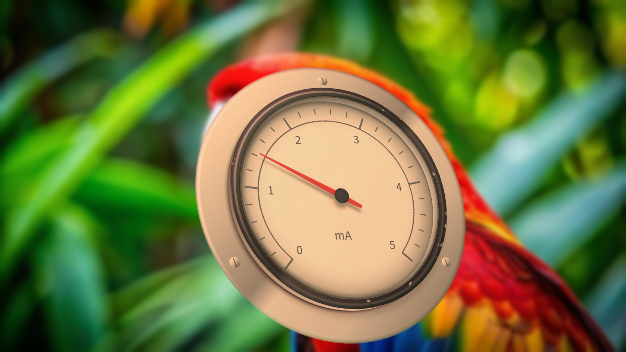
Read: 1.4 mA
